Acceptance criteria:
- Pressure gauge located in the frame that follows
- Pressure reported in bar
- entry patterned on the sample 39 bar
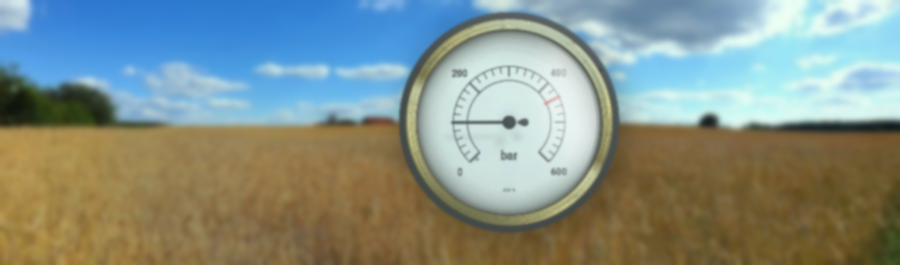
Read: 100 bar
